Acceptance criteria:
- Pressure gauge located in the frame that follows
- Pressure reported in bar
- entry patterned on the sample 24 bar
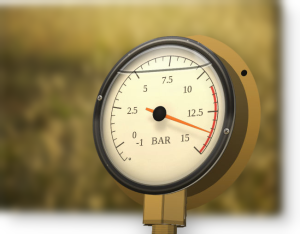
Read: 13.75 bar
